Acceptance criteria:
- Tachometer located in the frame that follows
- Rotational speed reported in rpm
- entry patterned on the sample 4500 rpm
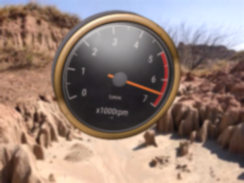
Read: 6500 rpm
